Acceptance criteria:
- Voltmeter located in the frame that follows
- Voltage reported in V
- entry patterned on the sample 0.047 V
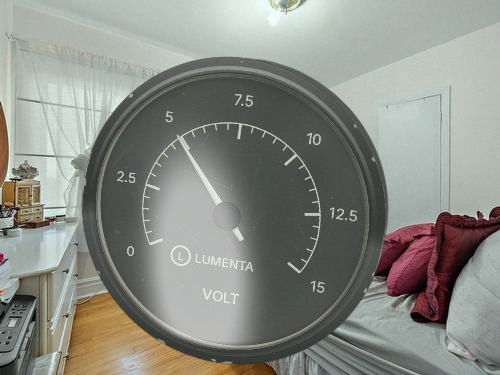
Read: 5 V
